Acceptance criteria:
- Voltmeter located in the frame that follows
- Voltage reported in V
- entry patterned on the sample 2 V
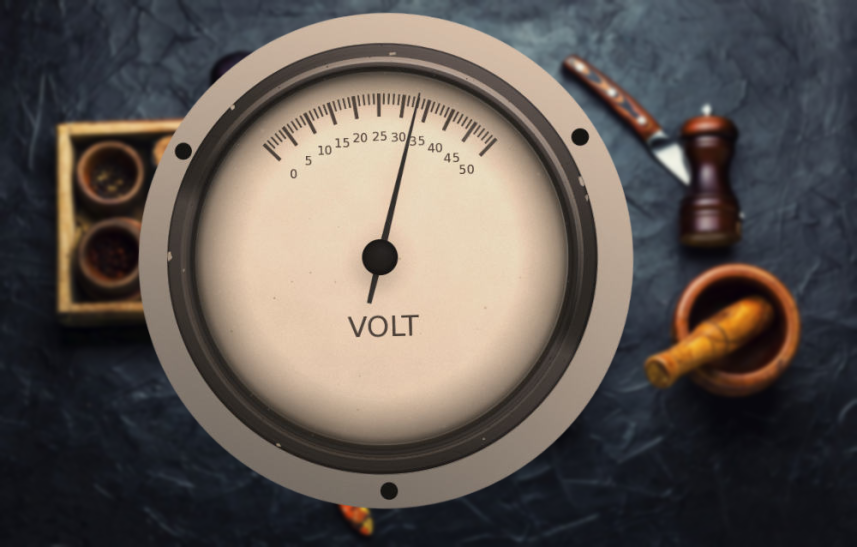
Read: 33 V
